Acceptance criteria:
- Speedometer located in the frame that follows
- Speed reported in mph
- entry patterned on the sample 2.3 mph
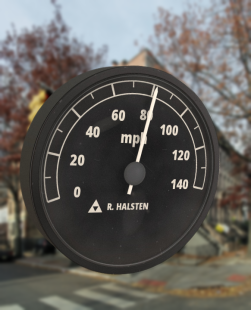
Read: 80 mph
